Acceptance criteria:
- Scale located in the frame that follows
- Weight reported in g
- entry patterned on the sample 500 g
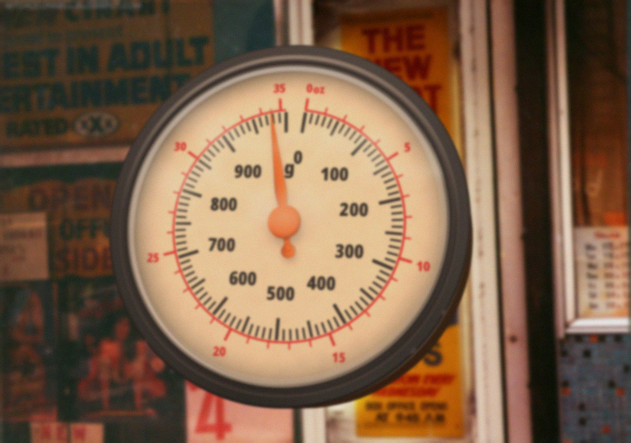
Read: 980 g
